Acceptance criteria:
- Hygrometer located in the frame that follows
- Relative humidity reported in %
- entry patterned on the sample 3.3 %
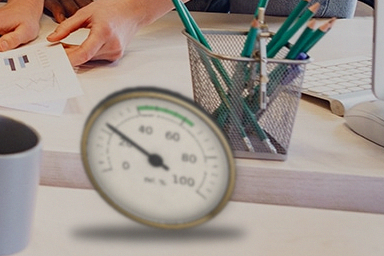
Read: 24 %
